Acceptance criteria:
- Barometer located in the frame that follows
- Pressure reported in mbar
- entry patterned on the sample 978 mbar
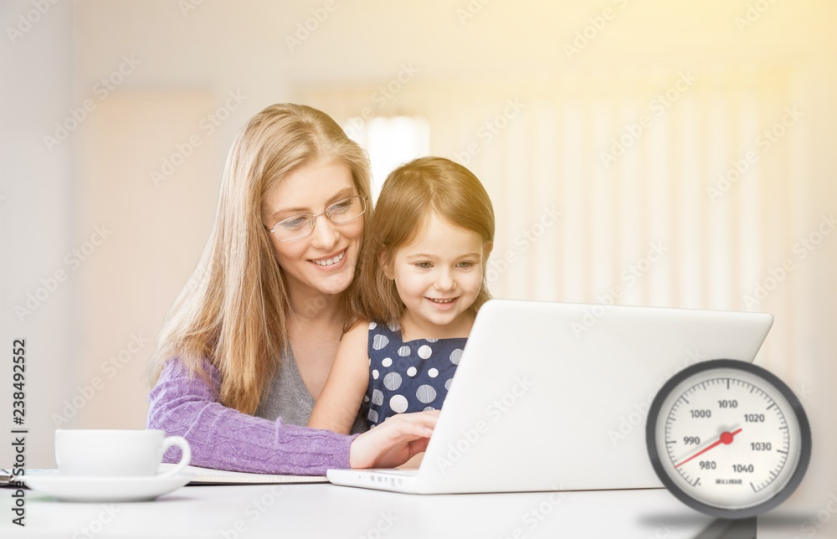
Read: 985 mbar
